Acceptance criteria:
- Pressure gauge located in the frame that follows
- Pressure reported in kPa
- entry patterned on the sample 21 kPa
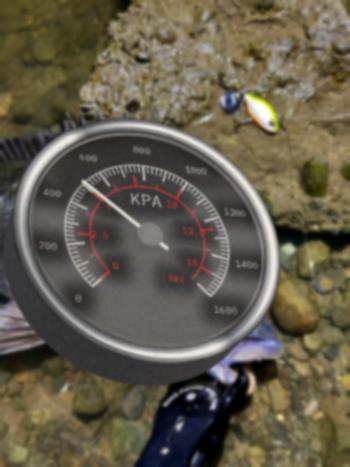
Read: 500 kPa
